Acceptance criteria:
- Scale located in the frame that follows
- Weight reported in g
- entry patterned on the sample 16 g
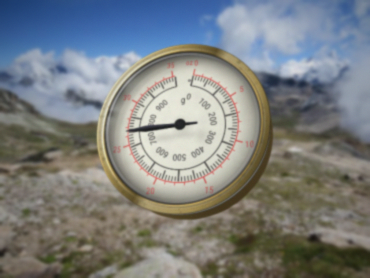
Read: 750 g
